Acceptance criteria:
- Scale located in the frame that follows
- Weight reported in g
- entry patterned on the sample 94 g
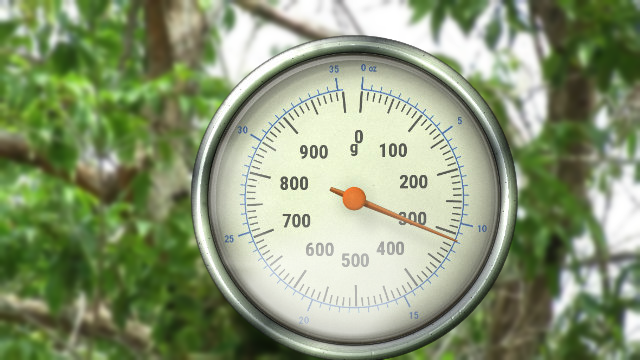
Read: 310 g
